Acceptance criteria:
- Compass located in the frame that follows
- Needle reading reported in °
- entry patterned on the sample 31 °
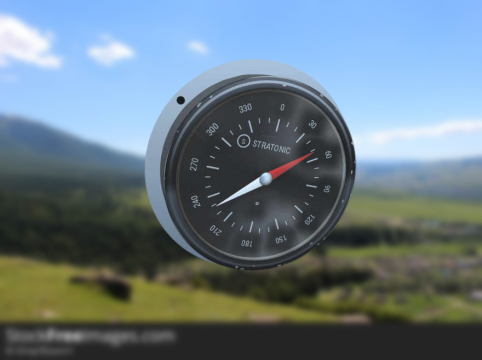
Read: 50 °
